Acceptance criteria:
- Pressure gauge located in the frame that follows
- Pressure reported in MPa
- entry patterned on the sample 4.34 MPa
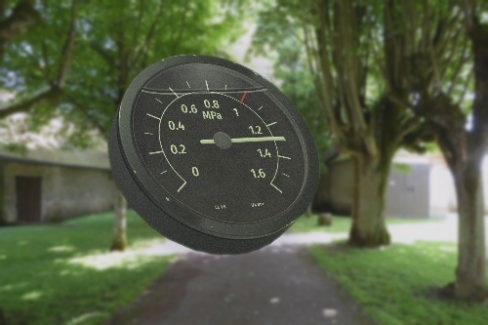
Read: 1.3 MPa
